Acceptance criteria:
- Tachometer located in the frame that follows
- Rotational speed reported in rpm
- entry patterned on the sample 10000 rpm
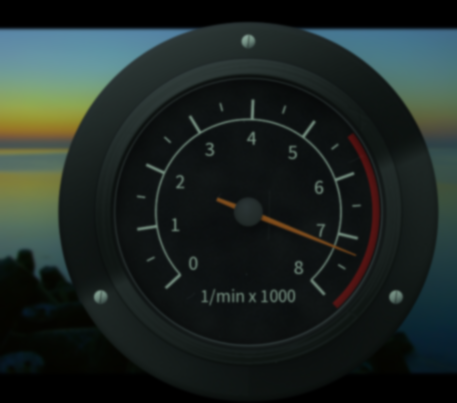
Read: 7250 rpm
